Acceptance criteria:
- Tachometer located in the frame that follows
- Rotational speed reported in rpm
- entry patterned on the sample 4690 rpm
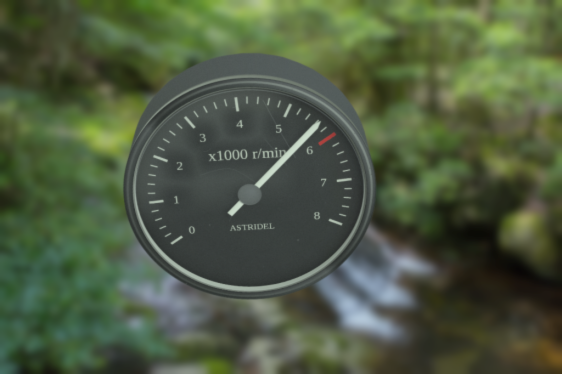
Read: 5600 rpm
